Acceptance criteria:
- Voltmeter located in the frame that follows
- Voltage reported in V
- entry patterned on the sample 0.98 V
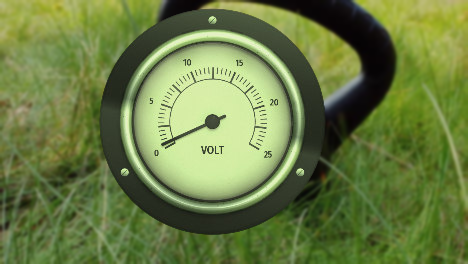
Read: 0.5 V
